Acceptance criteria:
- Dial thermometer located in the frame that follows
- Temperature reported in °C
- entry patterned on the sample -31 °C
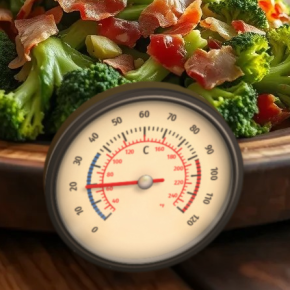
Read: 20 °C
